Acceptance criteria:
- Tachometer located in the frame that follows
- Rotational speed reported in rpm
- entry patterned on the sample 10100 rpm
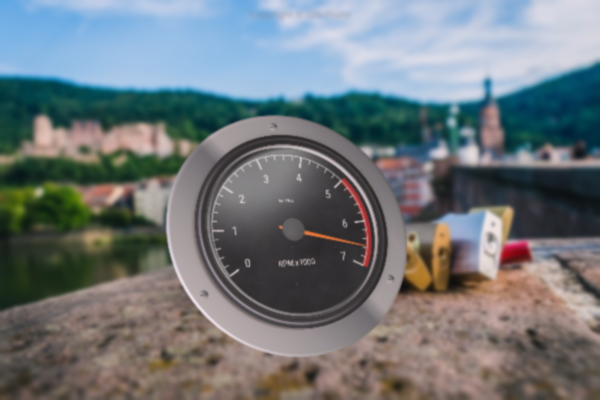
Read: 6600 rpm
